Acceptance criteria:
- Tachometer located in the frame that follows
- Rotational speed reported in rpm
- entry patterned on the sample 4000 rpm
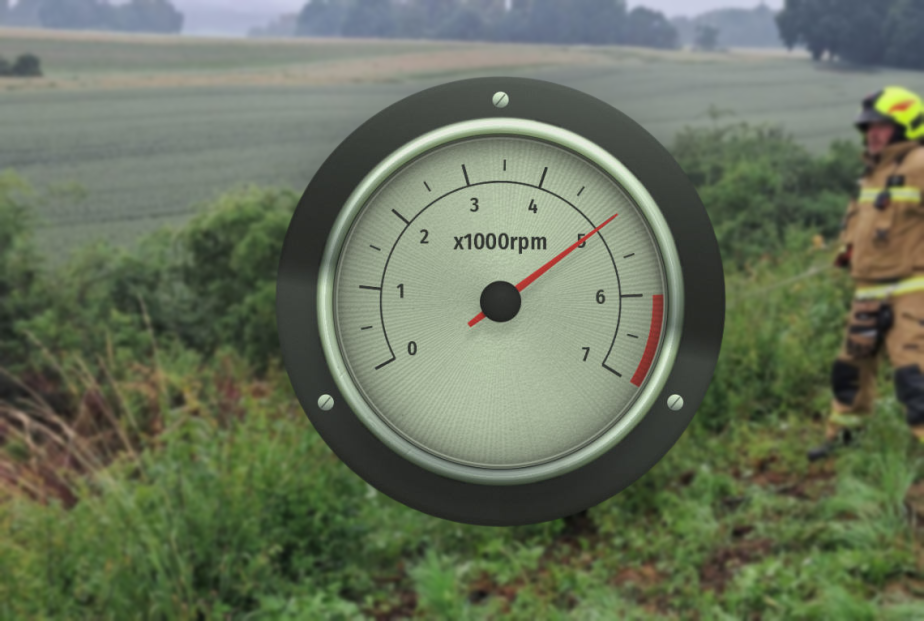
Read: 5000 rpm
